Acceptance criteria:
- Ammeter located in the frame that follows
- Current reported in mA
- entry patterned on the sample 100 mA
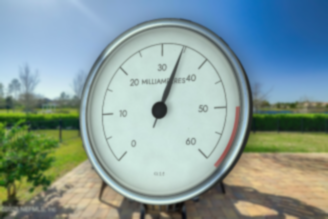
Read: 35 mA
